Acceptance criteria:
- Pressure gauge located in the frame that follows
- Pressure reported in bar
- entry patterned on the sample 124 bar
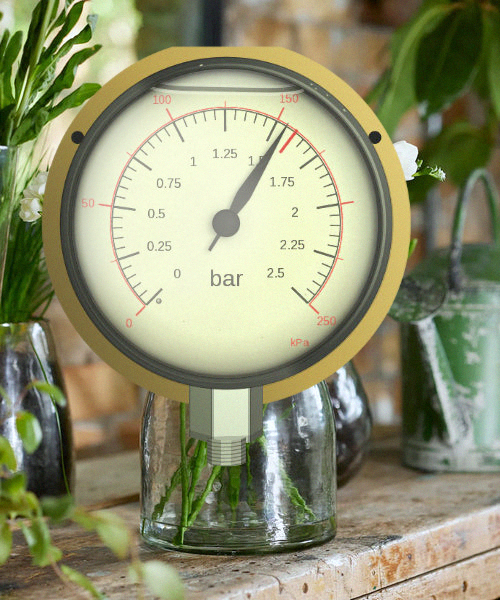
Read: 1.55 bar
